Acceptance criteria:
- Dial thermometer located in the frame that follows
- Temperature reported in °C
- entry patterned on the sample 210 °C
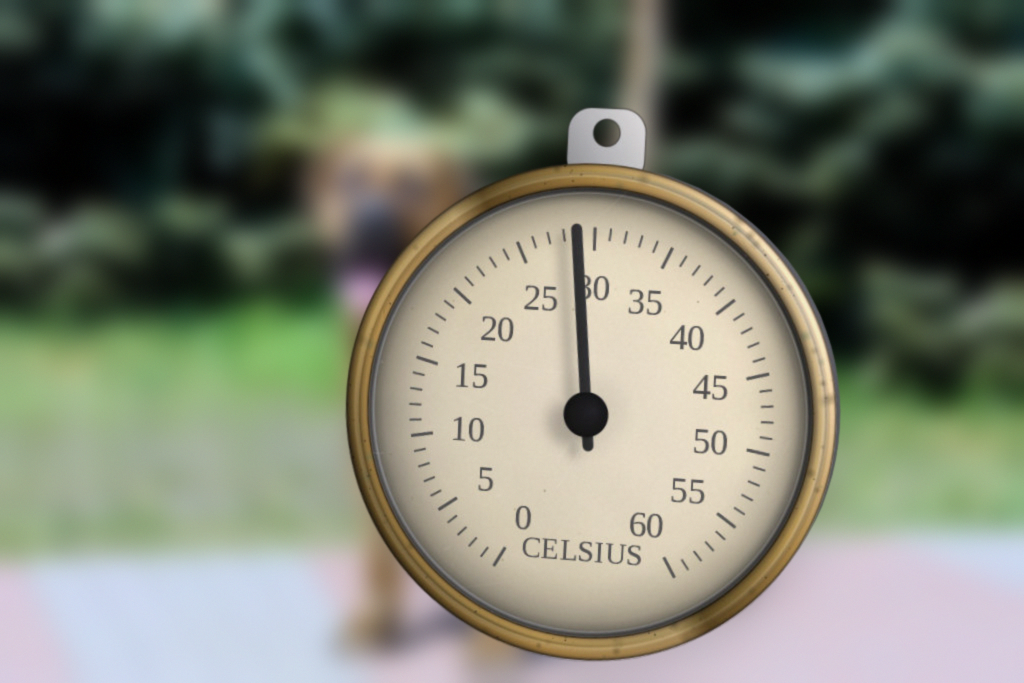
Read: 29 °C
